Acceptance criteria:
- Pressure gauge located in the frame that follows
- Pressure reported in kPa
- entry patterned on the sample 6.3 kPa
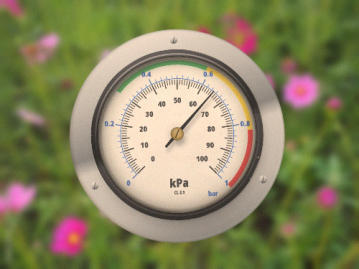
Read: 65 kPa
